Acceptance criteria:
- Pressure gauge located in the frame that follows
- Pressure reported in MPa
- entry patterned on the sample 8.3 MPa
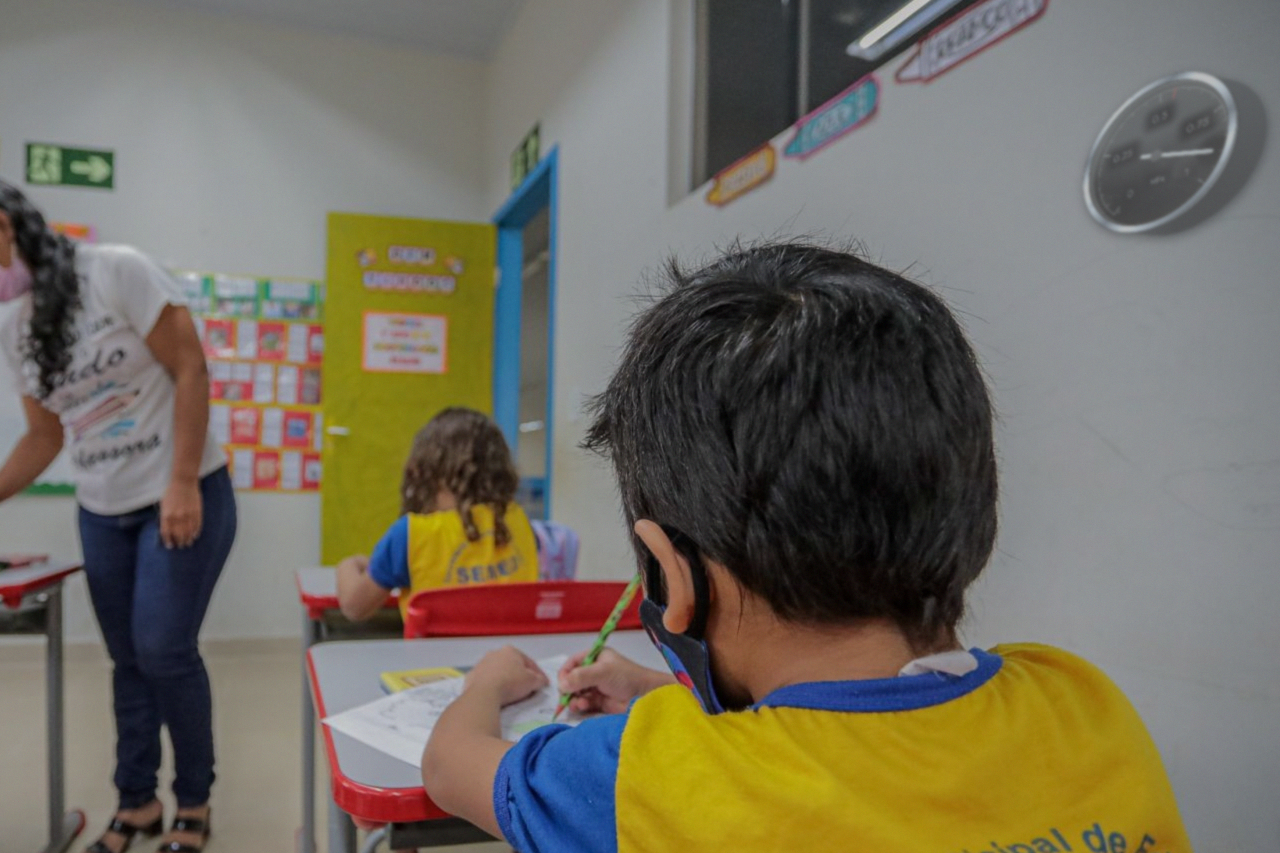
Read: 0.9 MPa
